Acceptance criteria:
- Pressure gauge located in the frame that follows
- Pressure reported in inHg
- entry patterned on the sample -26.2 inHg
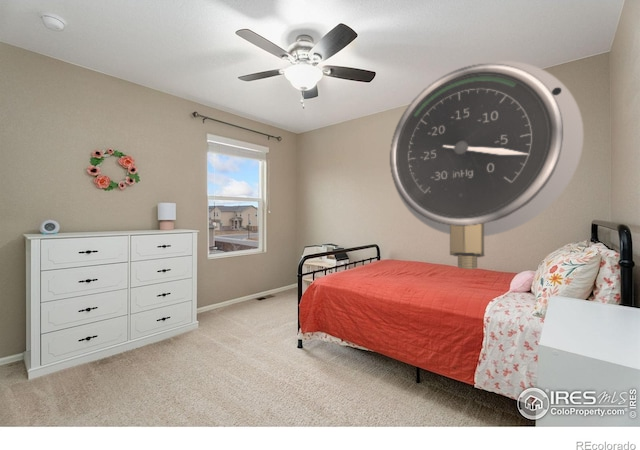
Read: -3 inHg
